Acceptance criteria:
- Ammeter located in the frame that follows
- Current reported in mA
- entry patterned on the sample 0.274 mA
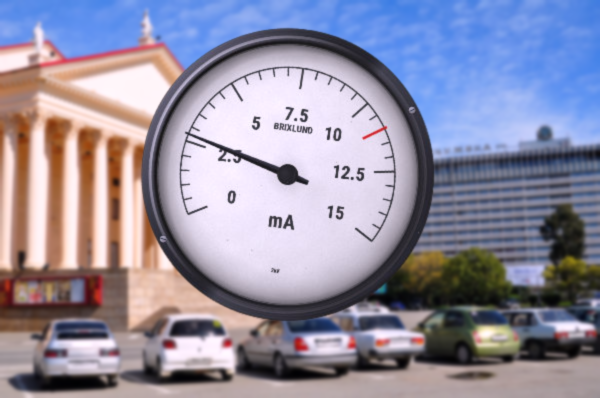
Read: 2.75 mA
